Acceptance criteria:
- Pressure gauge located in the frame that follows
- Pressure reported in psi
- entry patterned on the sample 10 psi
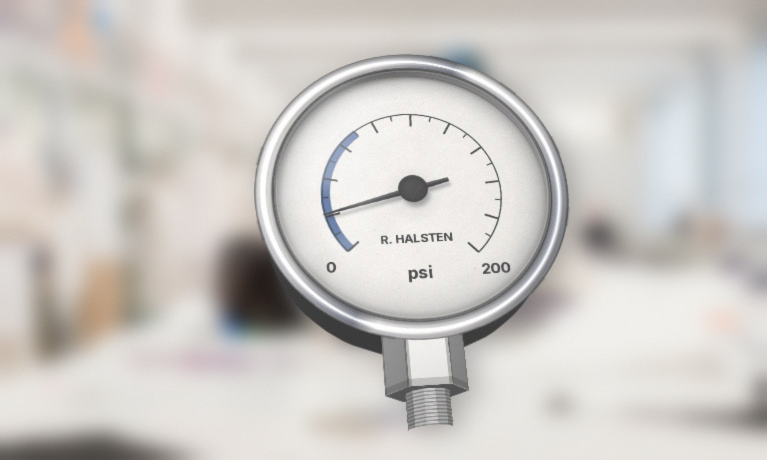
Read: 20 psi
